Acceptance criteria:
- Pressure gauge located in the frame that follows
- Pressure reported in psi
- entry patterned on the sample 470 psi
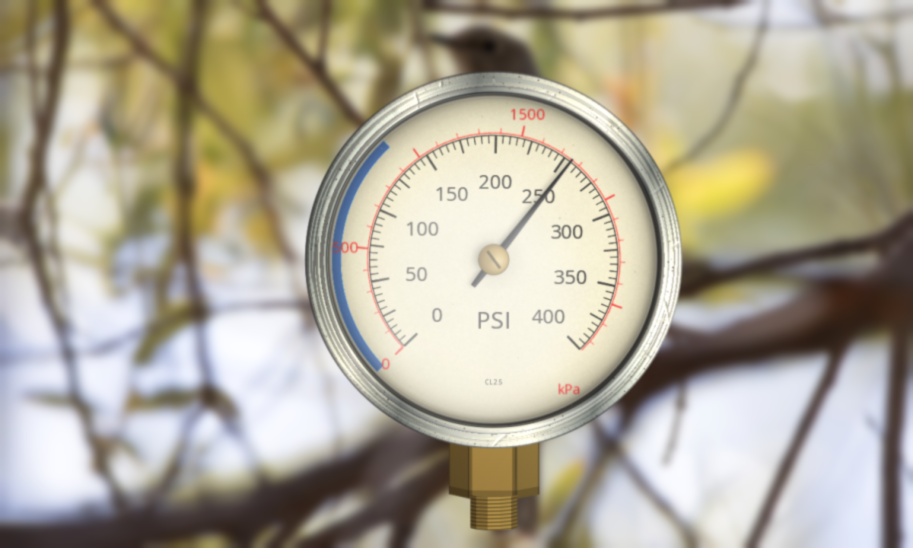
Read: 255 psi
